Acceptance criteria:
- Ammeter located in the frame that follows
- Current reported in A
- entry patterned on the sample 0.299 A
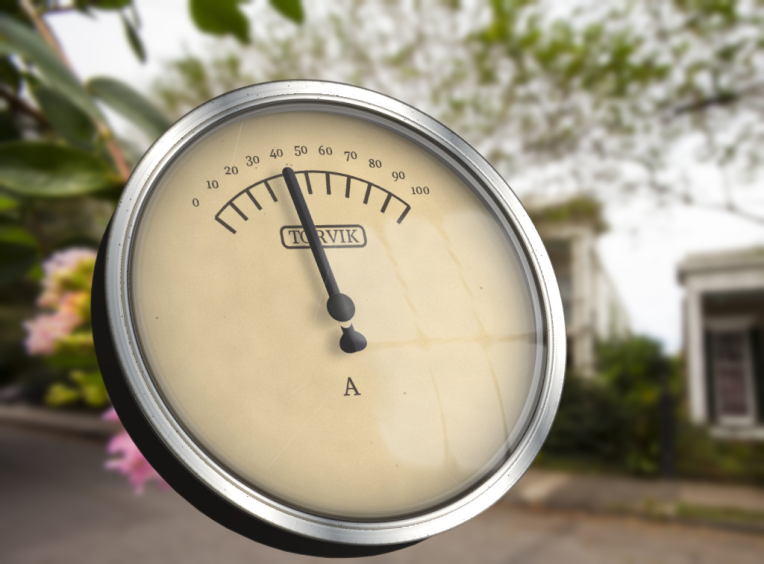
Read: 40 A
